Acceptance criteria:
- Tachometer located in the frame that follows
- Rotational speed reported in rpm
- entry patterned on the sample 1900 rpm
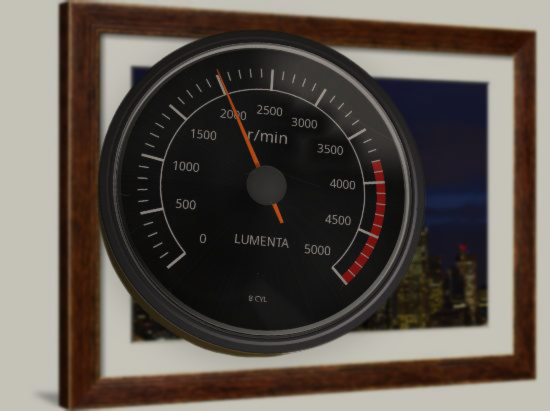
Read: 2000 rpm
